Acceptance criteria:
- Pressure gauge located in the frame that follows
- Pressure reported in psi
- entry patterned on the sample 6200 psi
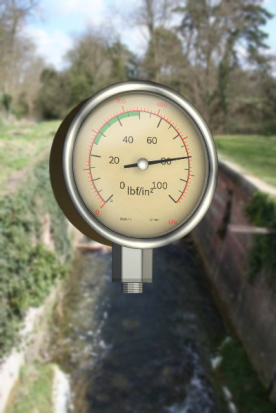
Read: 80 psi
